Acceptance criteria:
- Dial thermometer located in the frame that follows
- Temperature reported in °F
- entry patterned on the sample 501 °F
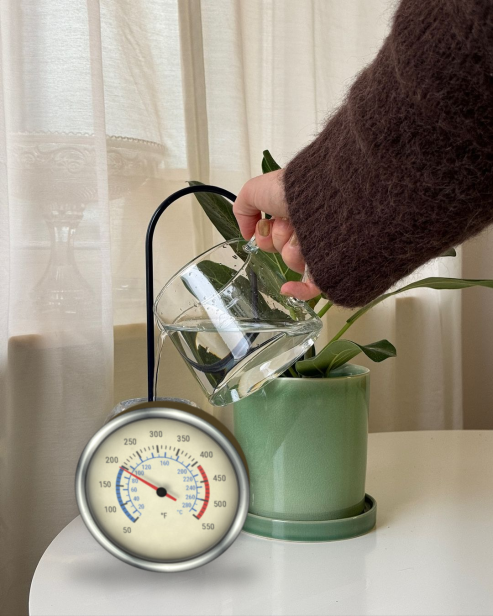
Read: 200 °F
